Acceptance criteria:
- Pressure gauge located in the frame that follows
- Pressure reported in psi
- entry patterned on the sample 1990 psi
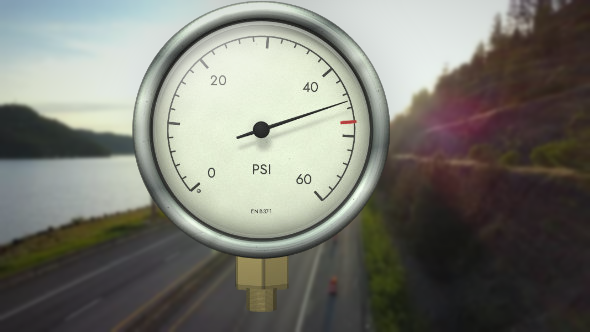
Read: 45 psi
